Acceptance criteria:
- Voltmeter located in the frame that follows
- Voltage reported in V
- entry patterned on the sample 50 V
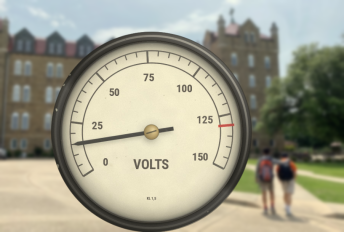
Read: 15 V
